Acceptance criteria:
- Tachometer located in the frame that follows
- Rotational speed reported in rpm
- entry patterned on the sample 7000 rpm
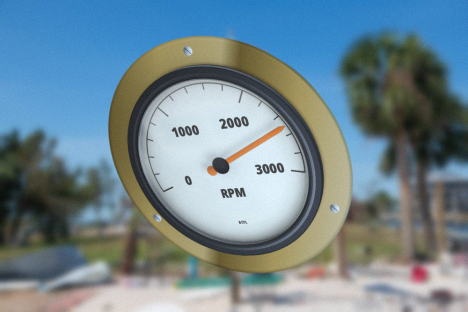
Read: 2500 rpm
